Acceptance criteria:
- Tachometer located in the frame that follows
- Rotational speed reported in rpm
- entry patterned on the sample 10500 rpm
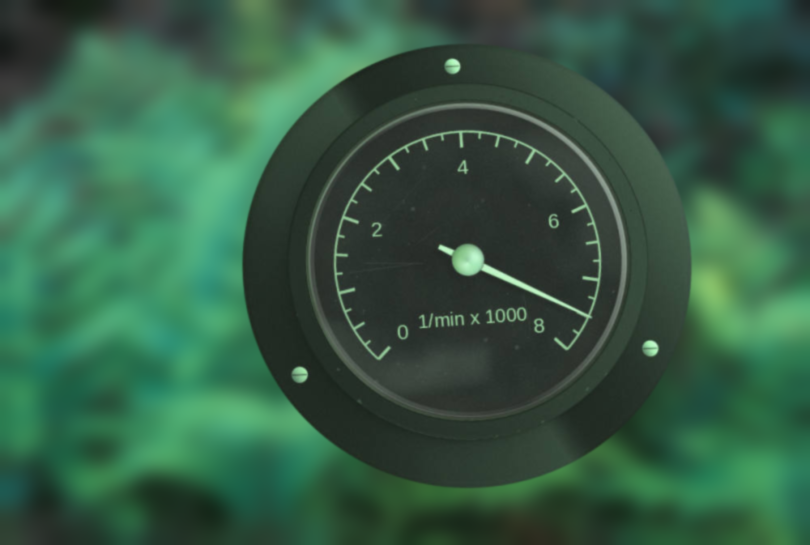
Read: 7500 rpm
